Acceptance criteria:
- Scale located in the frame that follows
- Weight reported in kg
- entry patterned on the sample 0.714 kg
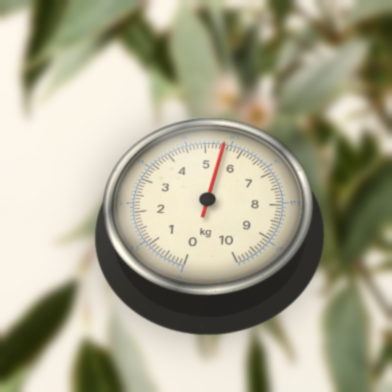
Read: 5.5 kg
